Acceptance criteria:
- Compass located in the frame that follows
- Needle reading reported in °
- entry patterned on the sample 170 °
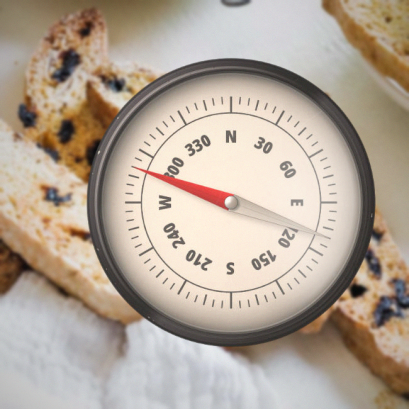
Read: 290 °
